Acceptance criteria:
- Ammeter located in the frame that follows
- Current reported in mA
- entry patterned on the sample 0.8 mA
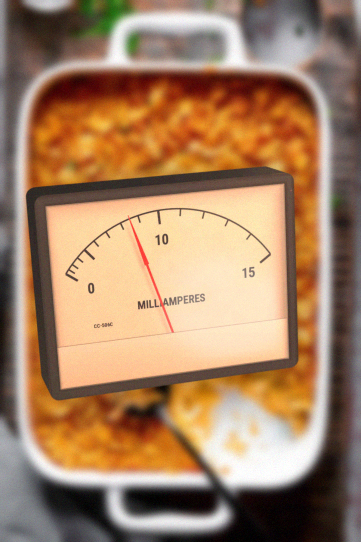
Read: 8.5 mA
